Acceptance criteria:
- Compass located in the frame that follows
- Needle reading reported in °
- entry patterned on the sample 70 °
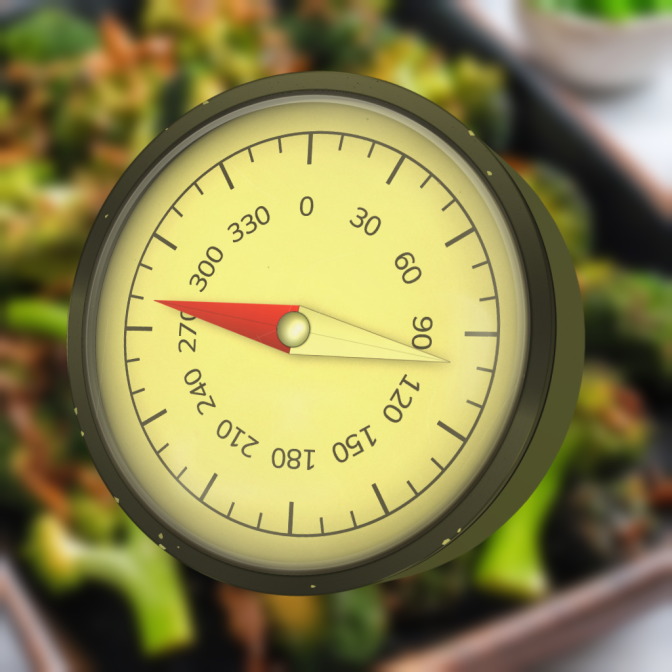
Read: 280 °
